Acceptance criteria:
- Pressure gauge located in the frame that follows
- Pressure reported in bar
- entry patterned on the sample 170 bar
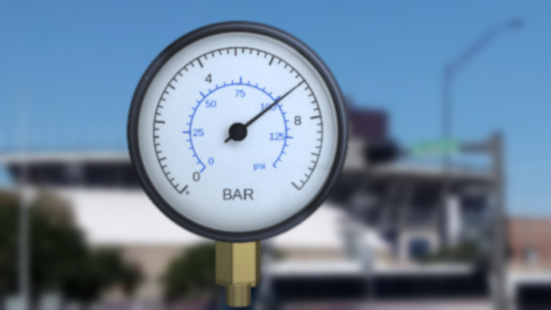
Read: 7 bar
